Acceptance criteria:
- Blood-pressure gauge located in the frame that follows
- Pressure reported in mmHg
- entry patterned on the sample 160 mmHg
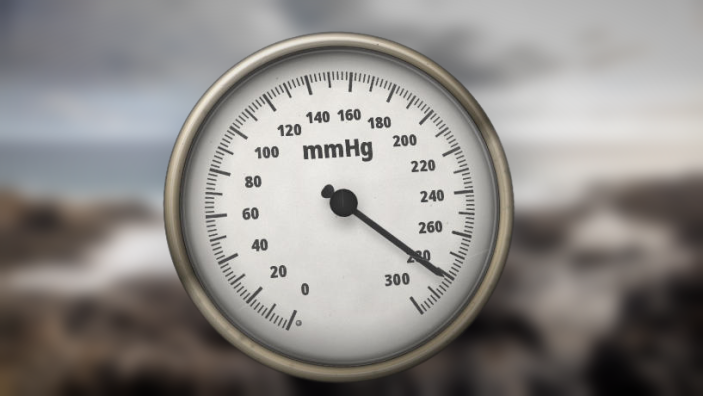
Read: 282 mmHg
